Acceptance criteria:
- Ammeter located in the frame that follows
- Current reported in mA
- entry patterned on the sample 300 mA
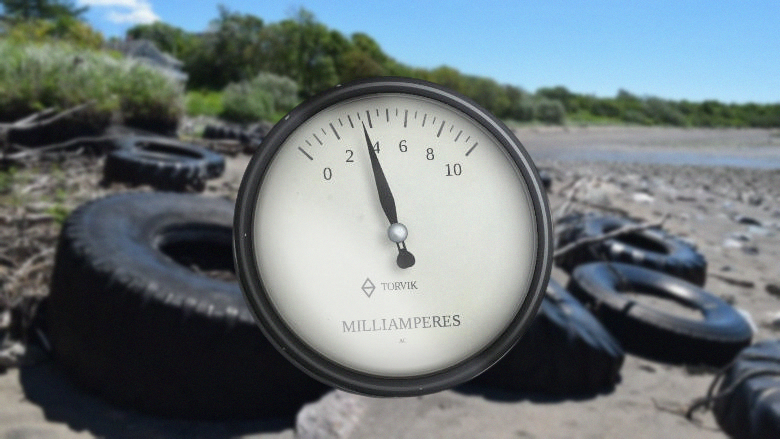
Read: 3.5 mA
